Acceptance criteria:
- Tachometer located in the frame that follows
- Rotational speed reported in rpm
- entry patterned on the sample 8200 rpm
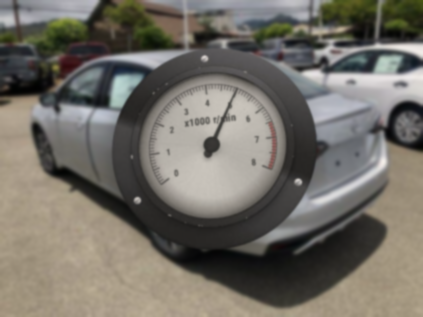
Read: 5000 rpm
